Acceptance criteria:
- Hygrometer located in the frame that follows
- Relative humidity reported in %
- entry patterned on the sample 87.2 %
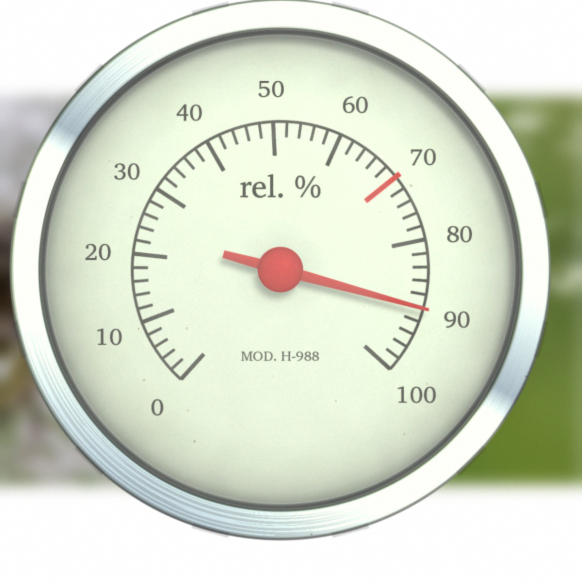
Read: 90 %
